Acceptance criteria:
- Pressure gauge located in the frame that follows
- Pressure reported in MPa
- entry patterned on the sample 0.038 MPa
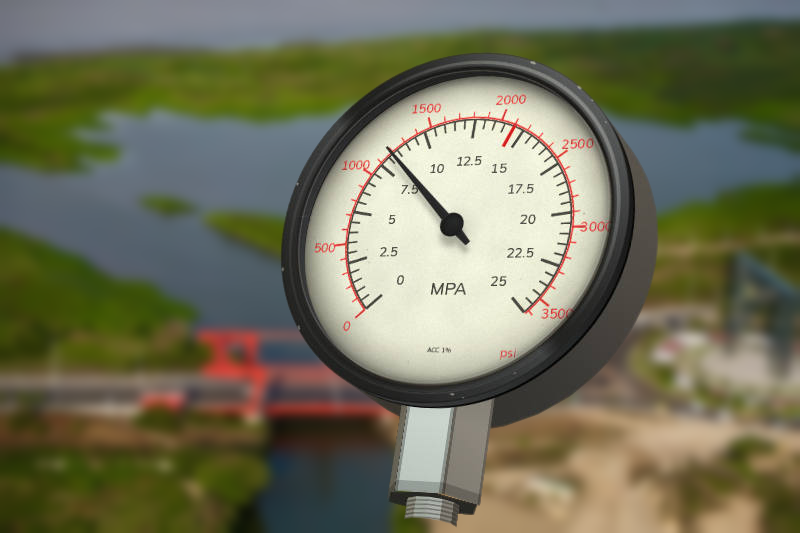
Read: 8.25 MPa
